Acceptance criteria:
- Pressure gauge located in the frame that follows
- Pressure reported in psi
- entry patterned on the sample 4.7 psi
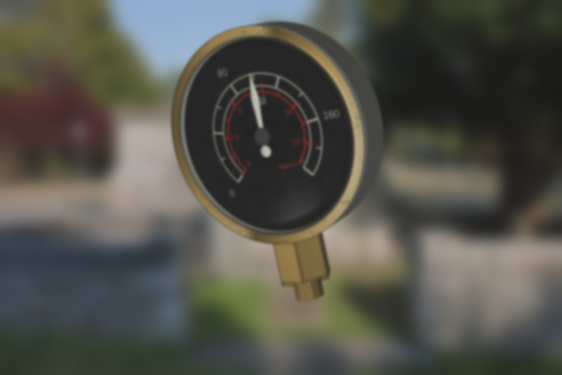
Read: 100 psi
